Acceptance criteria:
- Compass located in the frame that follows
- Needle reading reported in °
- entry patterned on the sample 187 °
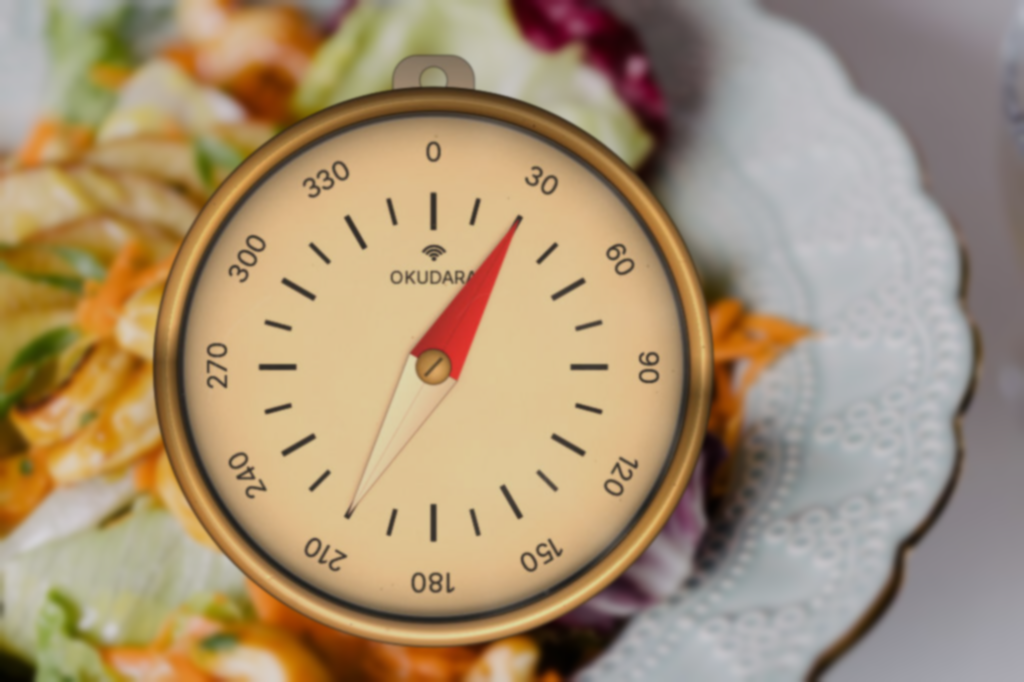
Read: 30 °
